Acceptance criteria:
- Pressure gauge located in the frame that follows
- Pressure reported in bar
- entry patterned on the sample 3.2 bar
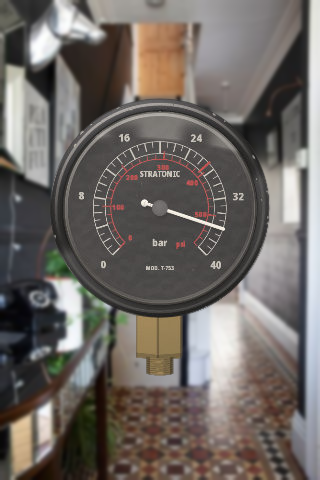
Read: 36 bar
